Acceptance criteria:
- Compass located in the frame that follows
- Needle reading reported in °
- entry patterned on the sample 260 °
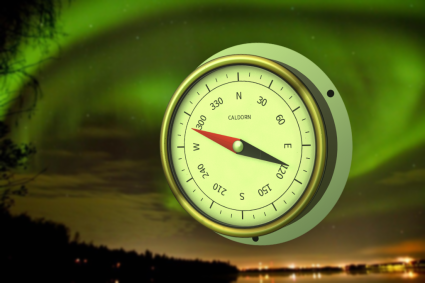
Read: 290 °
